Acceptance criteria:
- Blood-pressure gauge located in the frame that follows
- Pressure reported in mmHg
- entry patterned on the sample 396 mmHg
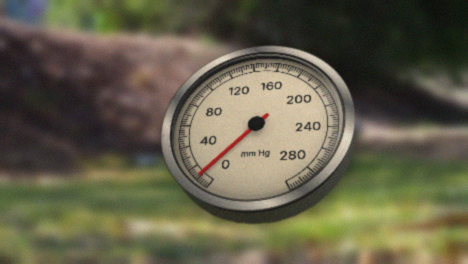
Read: 10 mmHg
